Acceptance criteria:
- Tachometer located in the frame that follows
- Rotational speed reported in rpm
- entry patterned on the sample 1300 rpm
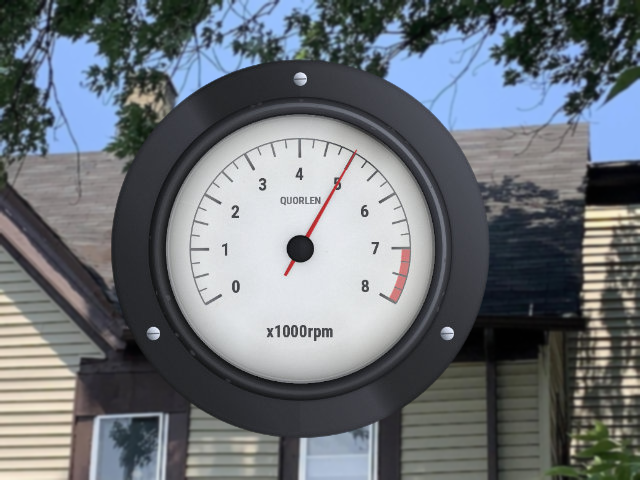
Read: 5000 rpm
